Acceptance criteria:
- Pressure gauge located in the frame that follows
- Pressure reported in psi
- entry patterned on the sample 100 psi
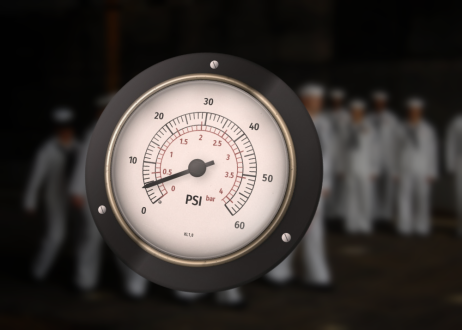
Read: 4 psi
